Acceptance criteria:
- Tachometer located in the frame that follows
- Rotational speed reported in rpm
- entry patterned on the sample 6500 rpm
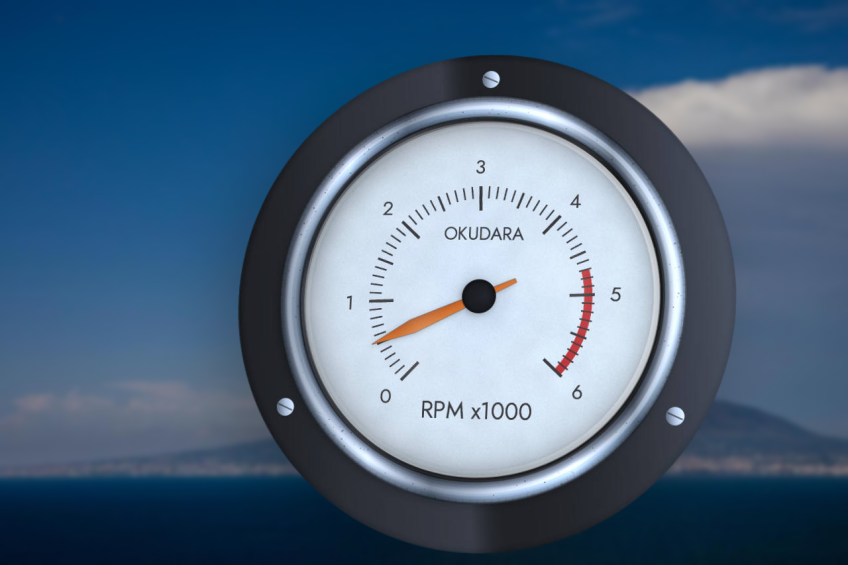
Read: 500 rpm
